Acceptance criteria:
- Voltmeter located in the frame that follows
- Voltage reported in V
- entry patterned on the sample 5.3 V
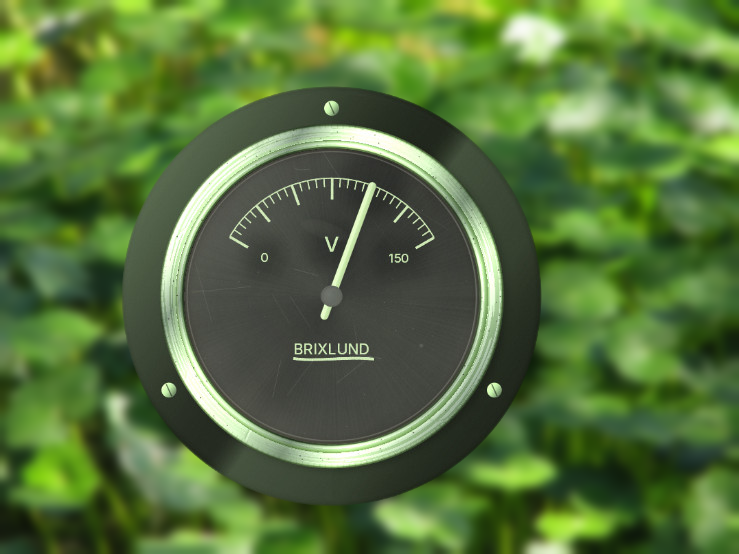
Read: 100 V
